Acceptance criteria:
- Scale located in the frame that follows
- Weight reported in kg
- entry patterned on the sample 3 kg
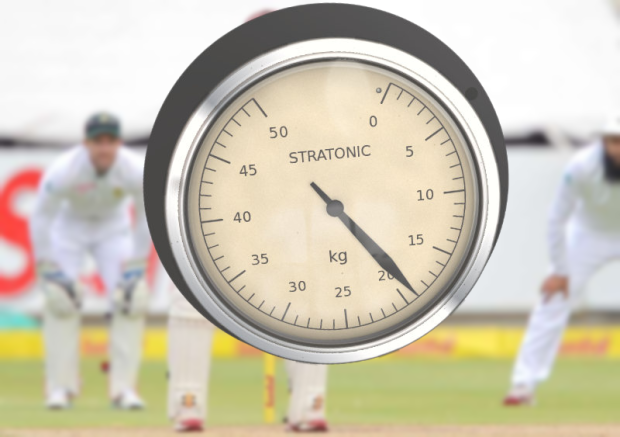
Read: 19 kg
